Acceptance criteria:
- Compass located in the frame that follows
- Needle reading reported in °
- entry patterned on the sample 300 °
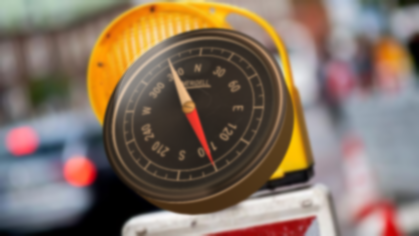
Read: 150 °
